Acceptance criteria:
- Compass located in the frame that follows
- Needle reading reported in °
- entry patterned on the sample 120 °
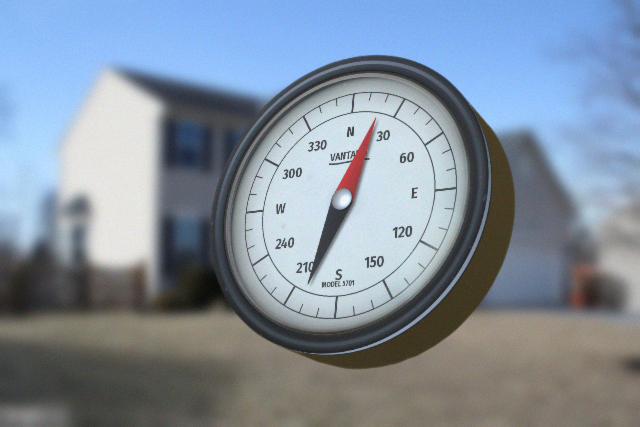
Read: 20 °
